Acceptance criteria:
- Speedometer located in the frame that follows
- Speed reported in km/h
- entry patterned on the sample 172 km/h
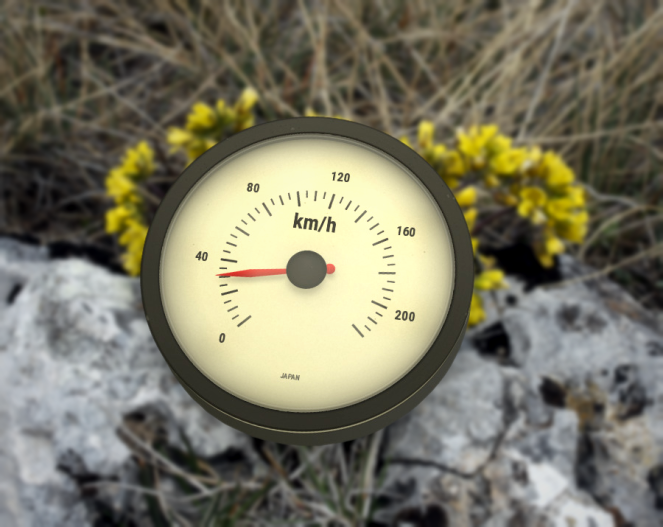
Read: 30 km/h
